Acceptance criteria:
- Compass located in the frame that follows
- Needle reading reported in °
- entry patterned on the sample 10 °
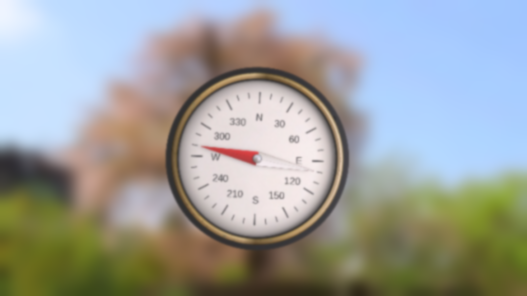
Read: 280 °
